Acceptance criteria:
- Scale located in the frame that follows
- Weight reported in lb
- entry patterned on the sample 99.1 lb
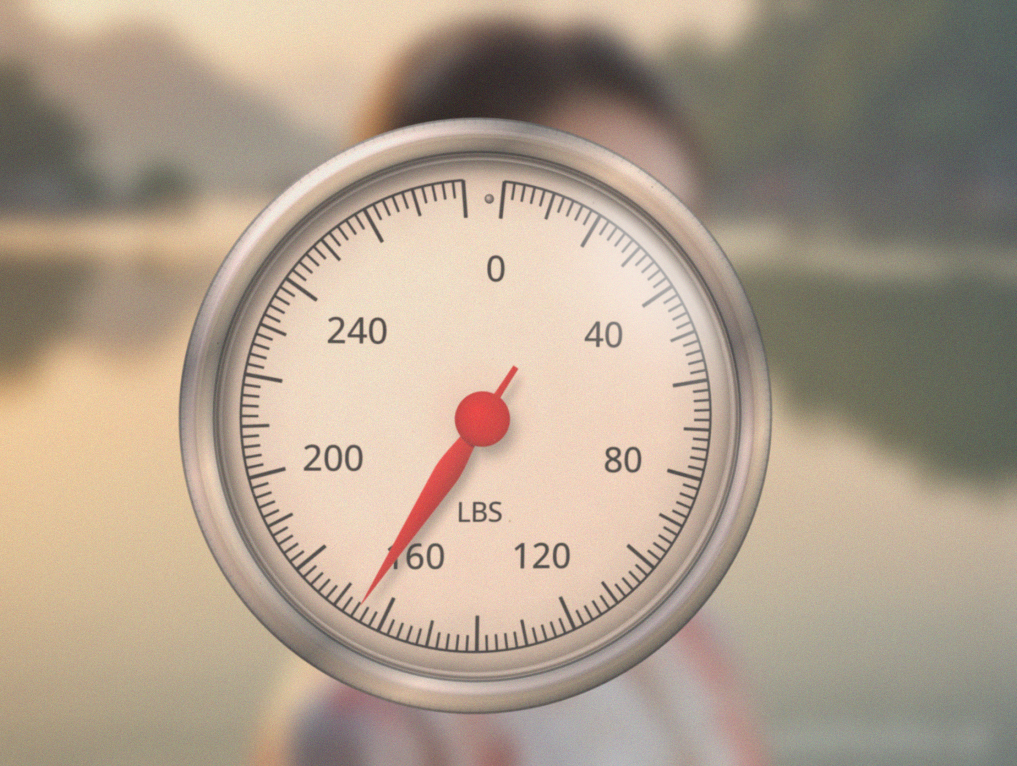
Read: 166 lb
